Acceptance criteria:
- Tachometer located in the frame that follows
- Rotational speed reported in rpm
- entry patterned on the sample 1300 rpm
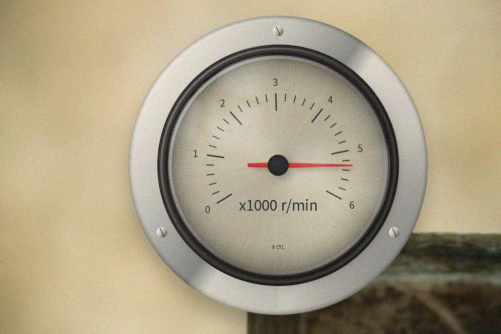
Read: 5300 rpm
